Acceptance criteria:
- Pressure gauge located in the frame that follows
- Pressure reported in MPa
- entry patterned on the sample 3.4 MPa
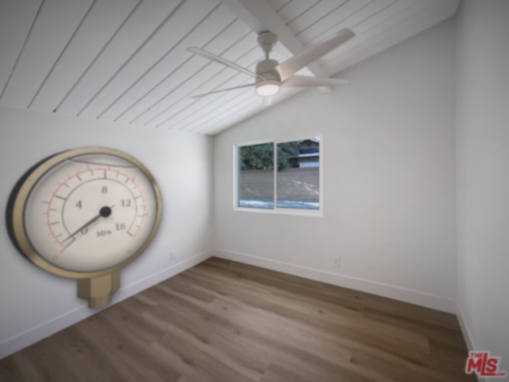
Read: 0.5 MPa
